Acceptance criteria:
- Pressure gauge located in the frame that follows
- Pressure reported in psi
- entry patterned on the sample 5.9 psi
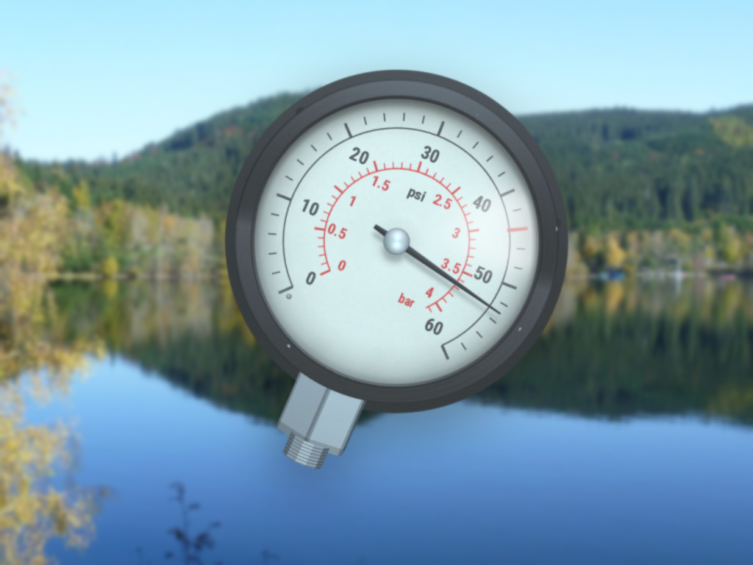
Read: 53 psi
